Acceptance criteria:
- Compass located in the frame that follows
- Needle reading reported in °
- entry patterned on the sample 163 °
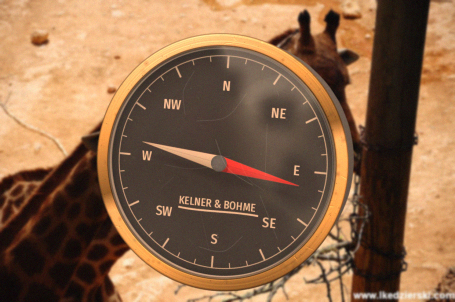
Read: 100 °
